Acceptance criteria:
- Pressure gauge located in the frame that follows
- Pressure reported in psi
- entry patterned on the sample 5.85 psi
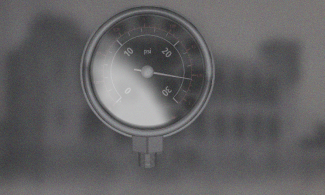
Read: 26 psi
